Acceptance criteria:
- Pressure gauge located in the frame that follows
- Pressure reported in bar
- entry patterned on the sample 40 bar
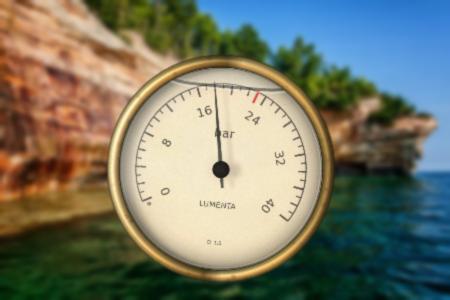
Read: 18 bar
